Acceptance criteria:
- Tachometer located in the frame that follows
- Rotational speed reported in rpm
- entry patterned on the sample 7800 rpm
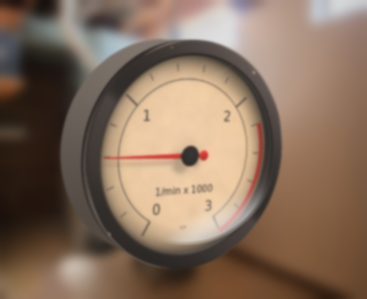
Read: 600 rpm
